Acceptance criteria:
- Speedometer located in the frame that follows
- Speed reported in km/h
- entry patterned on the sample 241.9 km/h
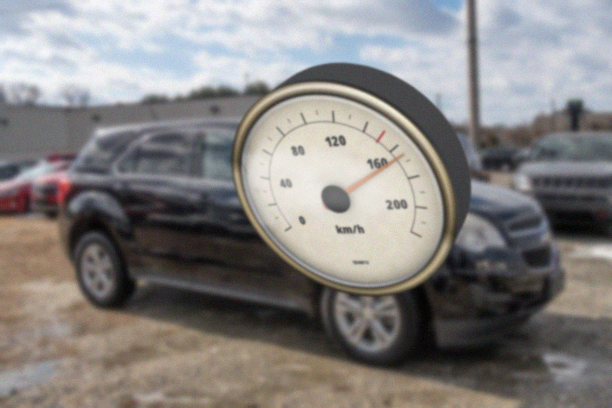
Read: 165 km/h
